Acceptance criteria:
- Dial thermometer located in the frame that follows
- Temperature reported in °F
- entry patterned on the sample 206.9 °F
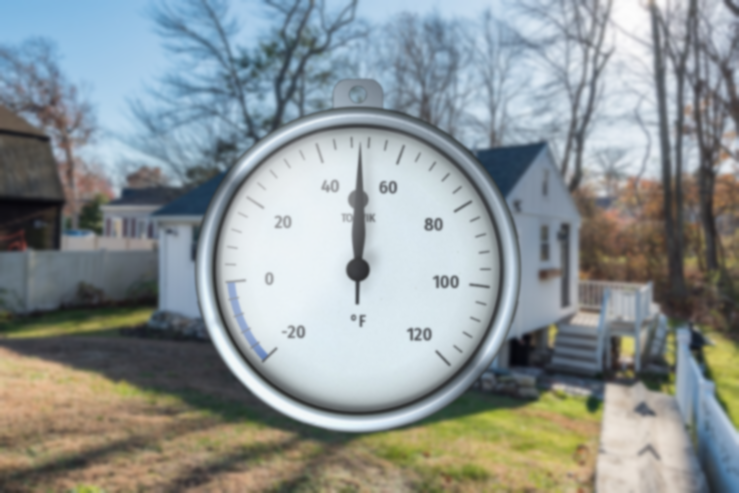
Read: 50 °F
